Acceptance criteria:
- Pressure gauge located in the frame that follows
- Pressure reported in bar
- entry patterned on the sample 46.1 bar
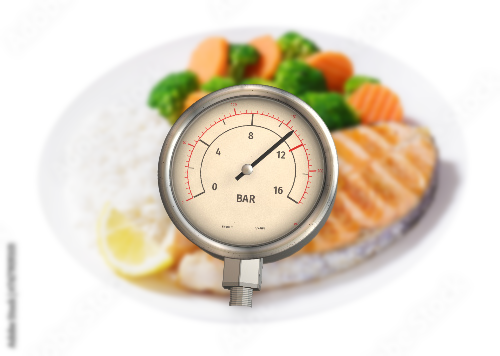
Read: 11 bar
